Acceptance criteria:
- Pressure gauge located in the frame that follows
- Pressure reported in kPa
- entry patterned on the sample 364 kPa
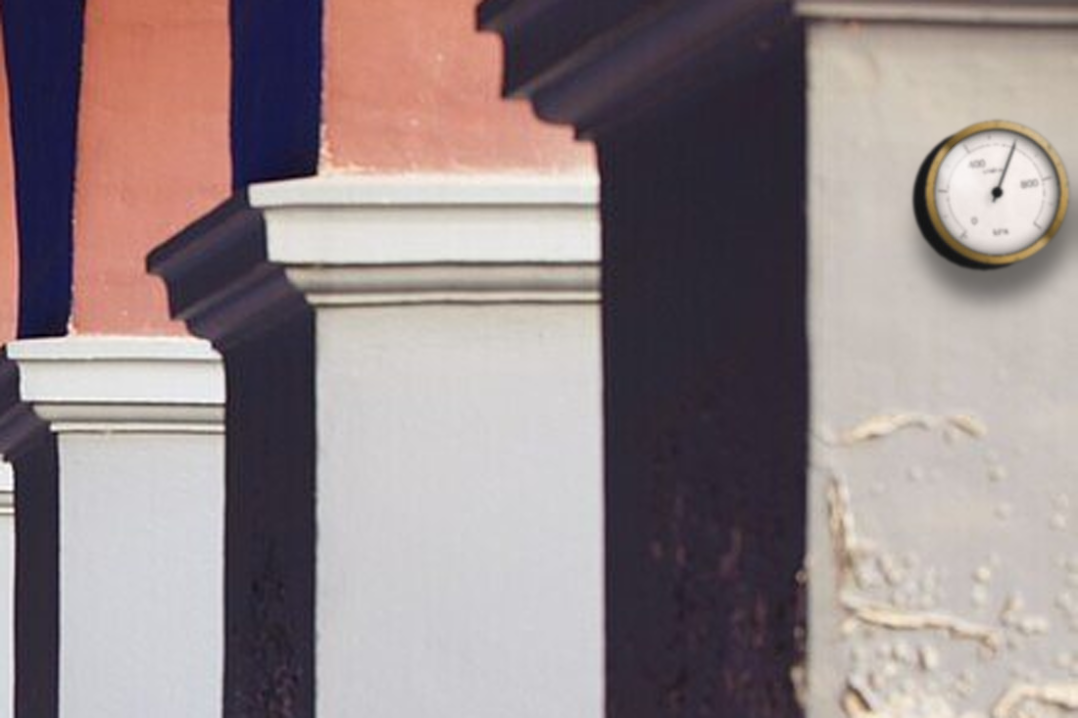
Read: 600 kPa
